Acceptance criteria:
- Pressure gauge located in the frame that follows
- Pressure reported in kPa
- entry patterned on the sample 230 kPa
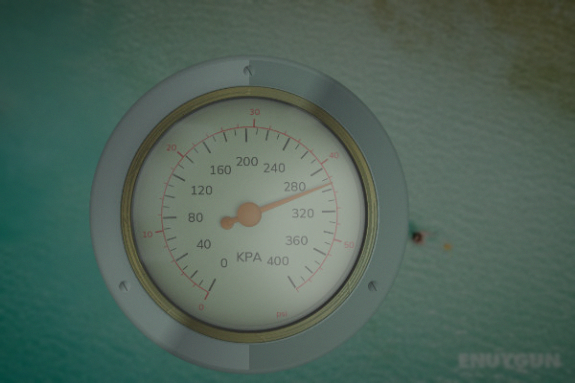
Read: 295 kPa
